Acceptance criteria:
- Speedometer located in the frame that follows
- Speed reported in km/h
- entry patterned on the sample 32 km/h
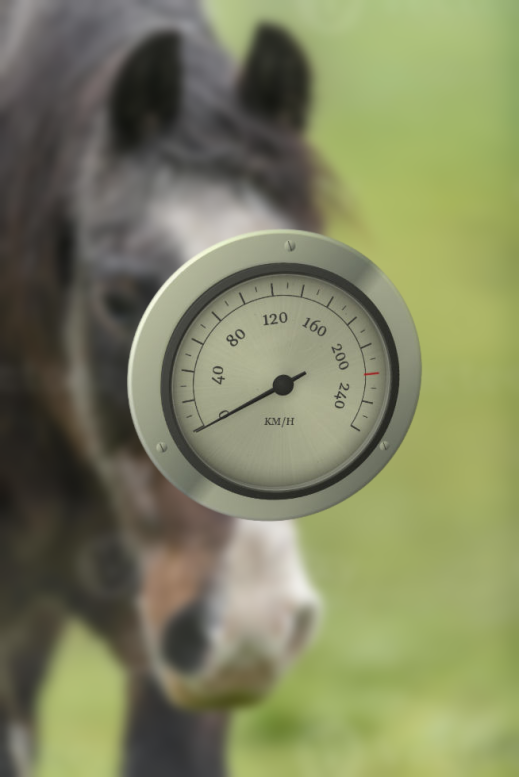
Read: 0 km/h
